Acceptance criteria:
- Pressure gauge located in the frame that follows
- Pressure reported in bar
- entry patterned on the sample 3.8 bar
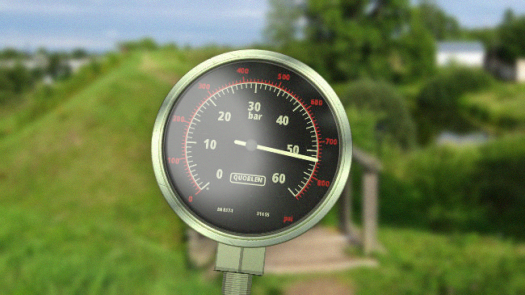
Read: 52 bar
